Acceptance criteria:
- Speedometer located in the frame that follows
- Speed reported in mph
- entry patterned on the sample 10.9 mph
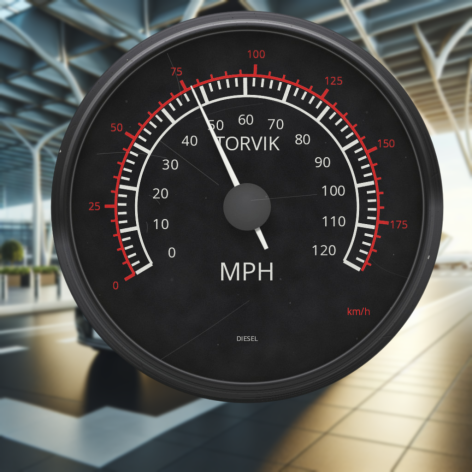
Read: 48 mph
